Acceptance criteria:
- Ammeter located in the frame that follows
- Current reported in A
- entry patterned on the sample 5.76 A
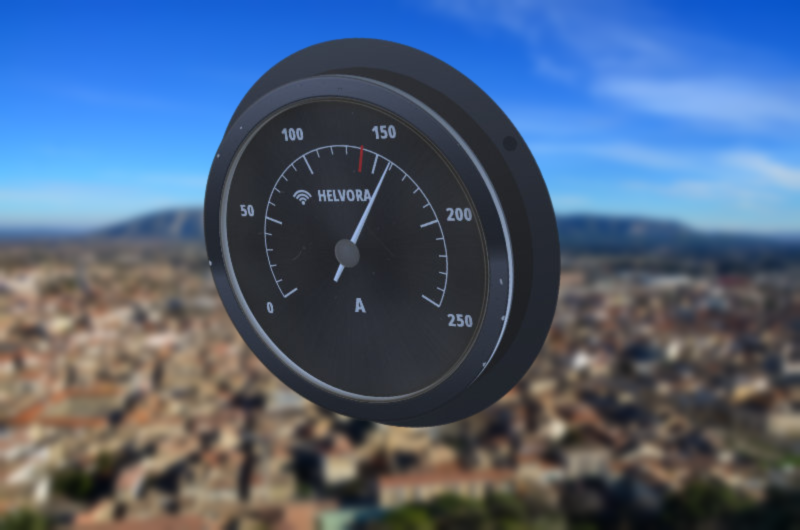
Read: 160 A
